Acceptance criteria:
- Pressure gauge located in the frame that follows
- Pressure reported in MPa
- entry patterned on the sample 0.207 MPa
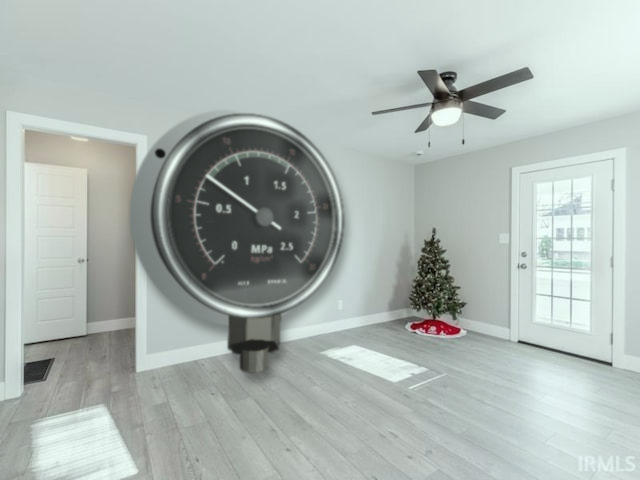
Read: 0.7 MPa
